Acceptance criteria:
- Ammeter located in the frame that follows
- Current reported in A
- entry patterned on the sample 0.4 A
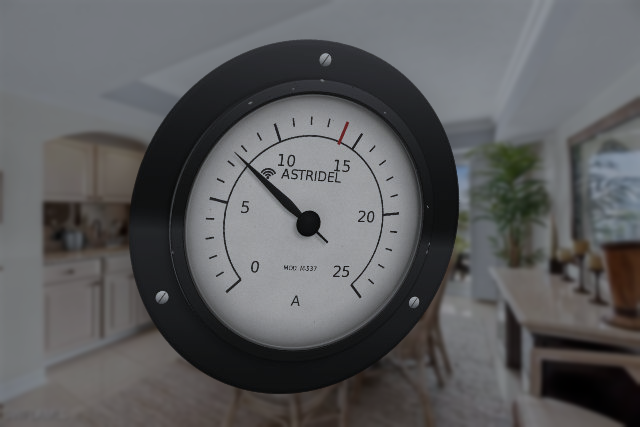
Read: 7.5 A
